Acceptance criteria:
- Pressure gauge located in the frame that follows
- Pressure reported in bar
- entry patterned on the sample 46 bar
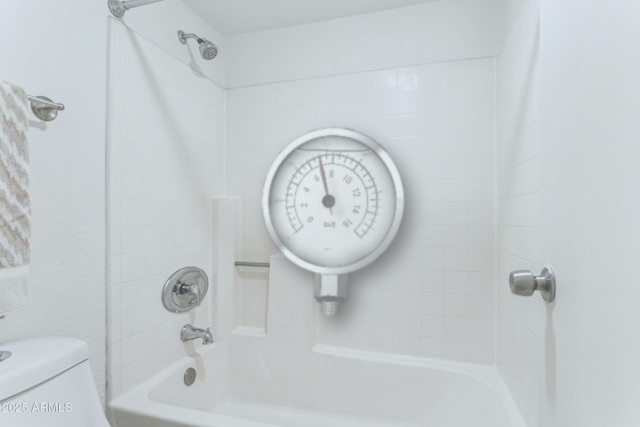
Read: 7 bar
